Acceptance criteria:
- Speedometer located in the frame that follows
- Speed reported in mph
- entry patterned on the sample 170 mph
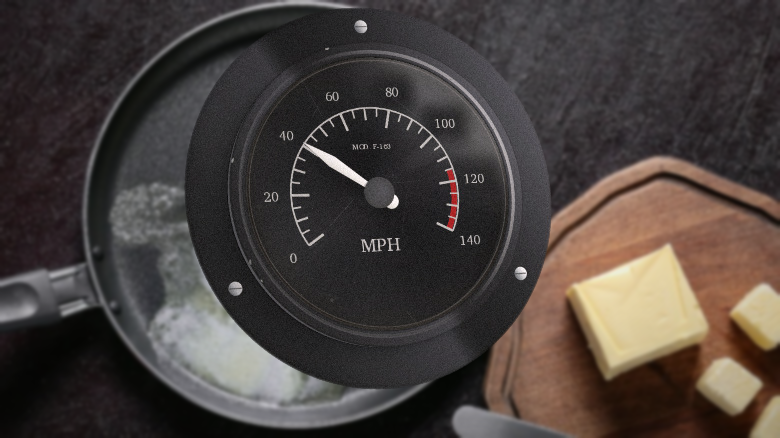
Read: 40 mph
